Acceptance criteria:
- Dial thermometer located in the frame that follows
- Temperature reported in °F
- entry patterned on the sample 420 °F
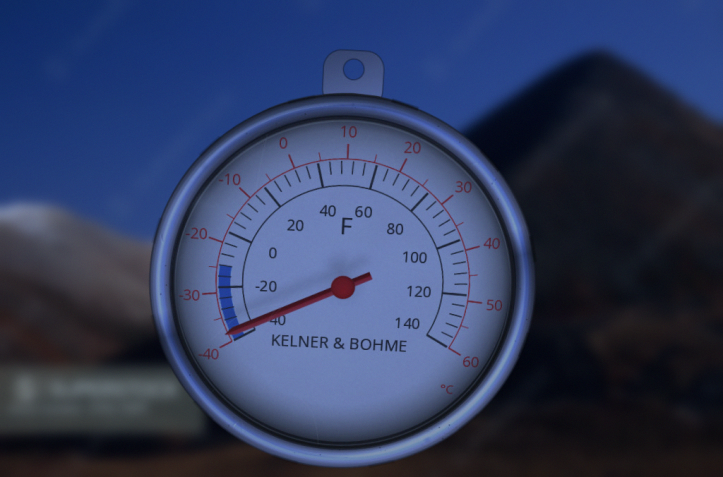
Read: -36 °F
